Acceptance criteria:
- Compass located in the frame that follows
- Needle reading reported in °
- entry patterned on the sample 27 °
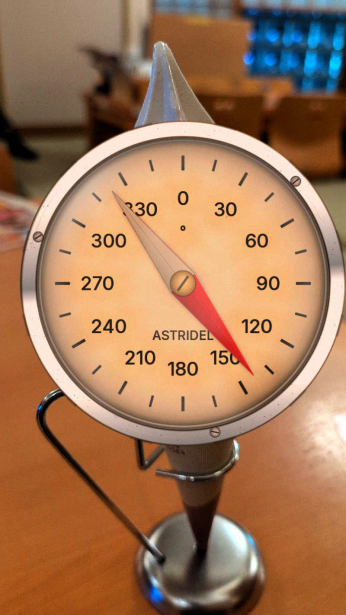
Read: 142.5 °
